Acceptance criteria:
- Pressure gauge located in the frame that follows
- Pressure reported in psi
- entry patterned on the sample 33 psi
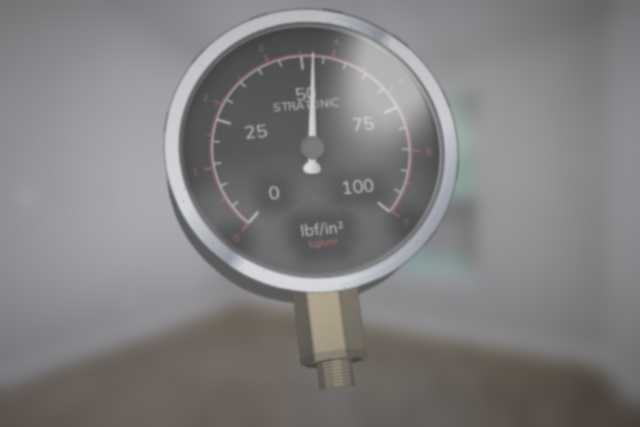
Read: 52.5 psi
